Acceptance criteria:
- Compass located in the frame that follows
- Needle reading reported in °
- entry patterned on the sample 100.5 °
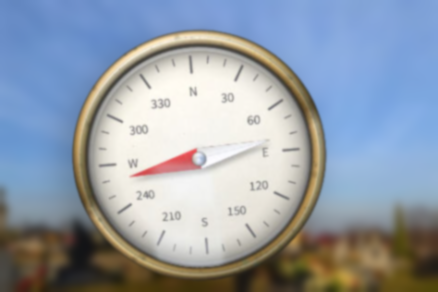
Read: 260 °
